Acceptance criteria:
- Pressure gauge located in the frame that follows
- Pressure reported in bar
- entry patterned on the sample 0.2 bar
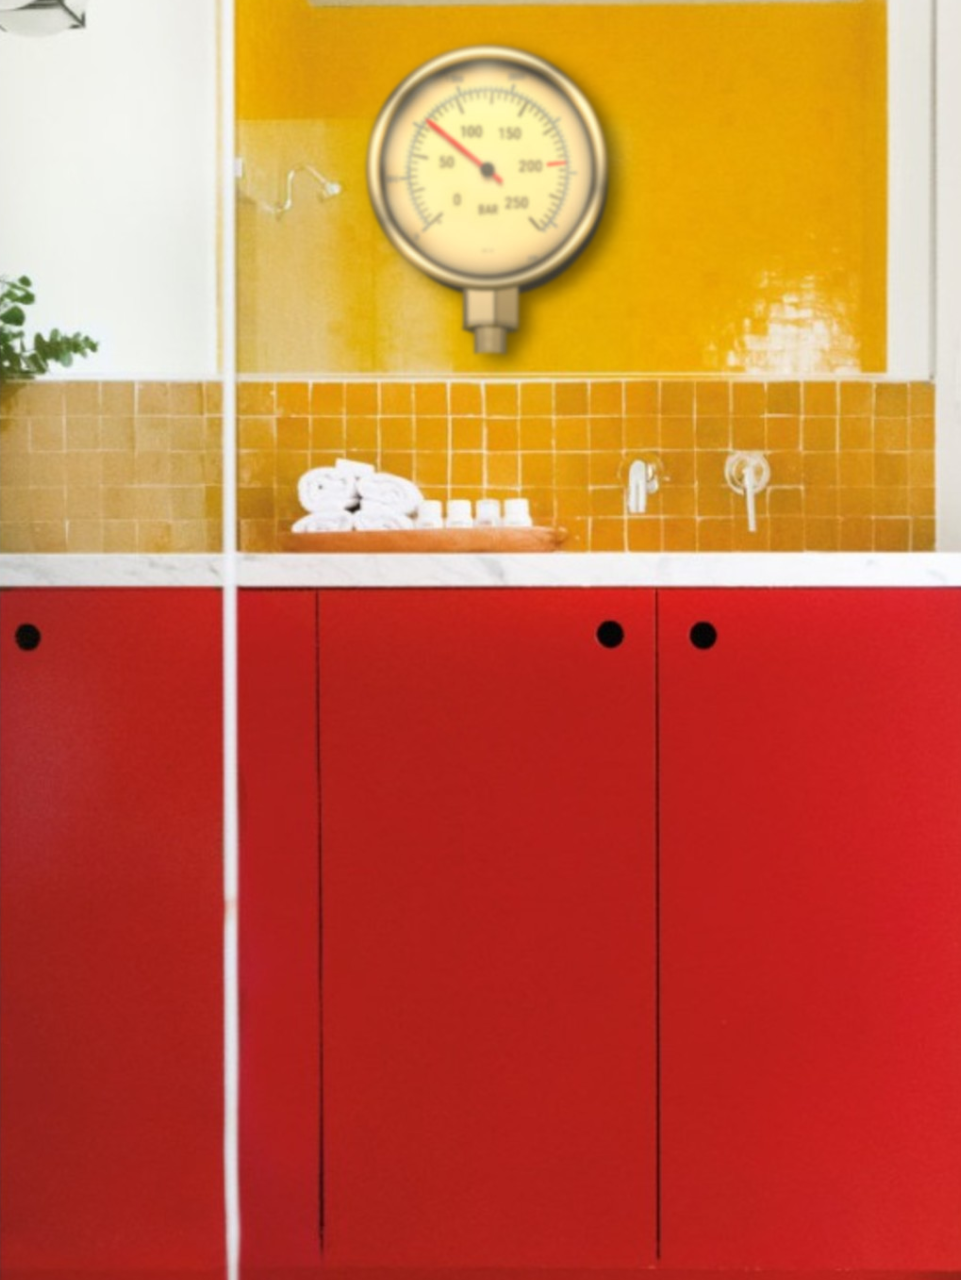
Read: 75 bar
